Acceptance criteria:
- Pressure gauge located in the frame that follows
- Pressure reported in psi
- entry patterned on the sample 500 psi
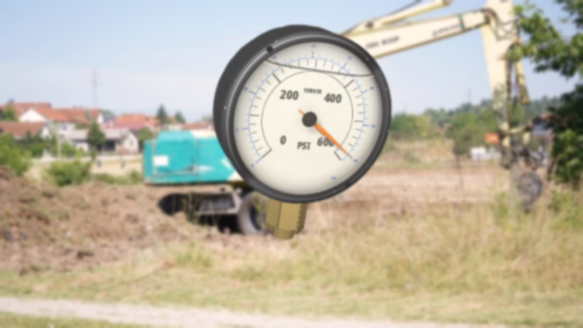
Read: 580 psi
